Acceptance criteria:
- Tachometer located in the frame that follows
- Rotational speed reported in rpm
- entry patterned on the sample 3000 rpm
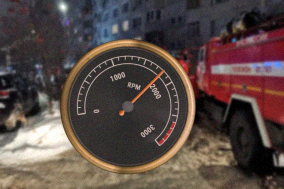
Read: 1800 rpm
